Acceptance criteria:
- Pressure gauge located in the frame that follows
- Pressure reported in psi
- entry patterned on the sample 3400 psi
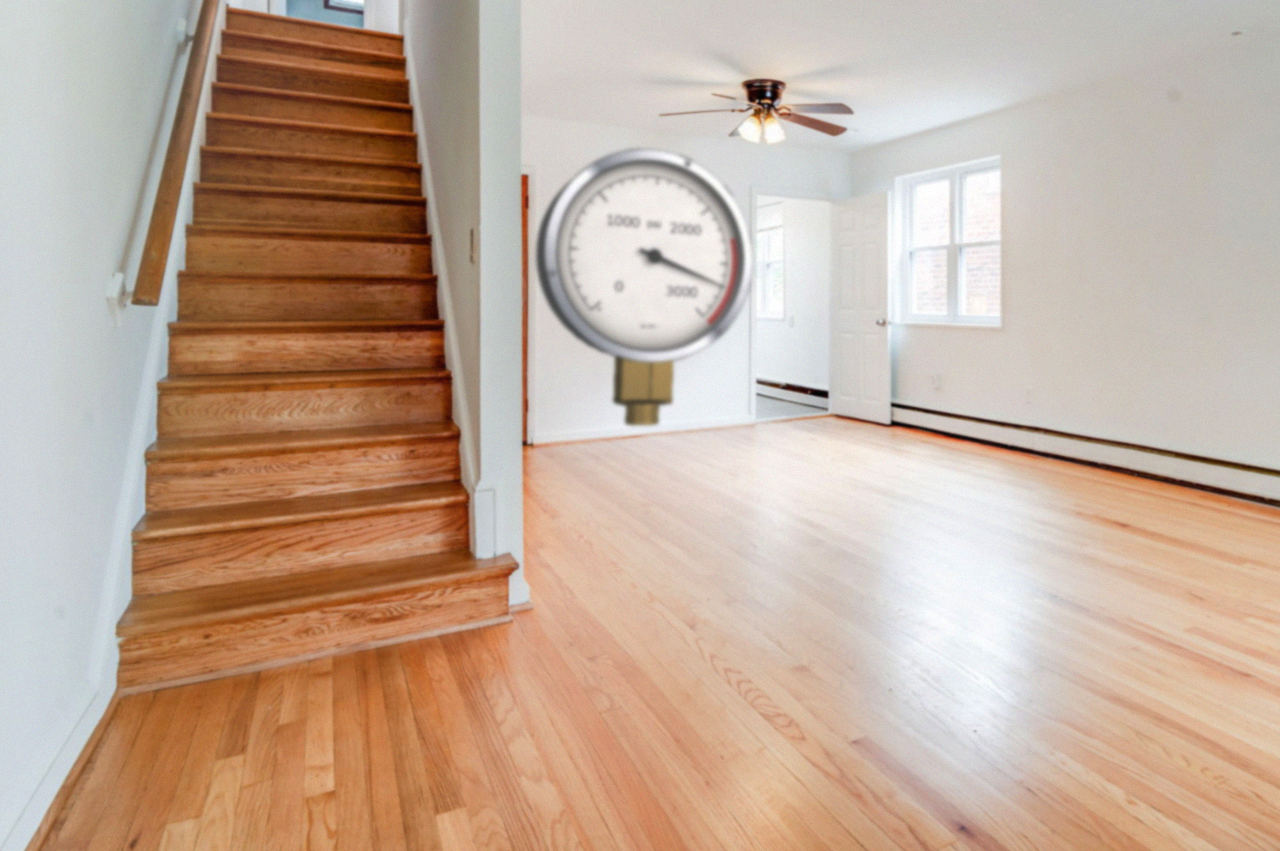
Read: 2700 psi
